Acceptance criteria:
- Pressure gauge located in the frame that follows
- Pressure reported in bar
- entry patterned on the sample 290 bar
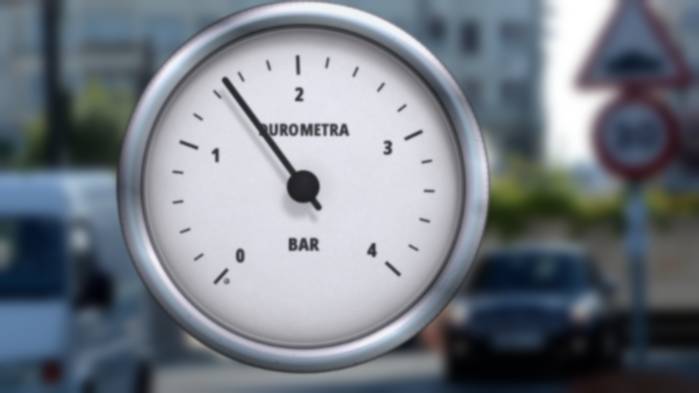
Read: 1.5 bar
